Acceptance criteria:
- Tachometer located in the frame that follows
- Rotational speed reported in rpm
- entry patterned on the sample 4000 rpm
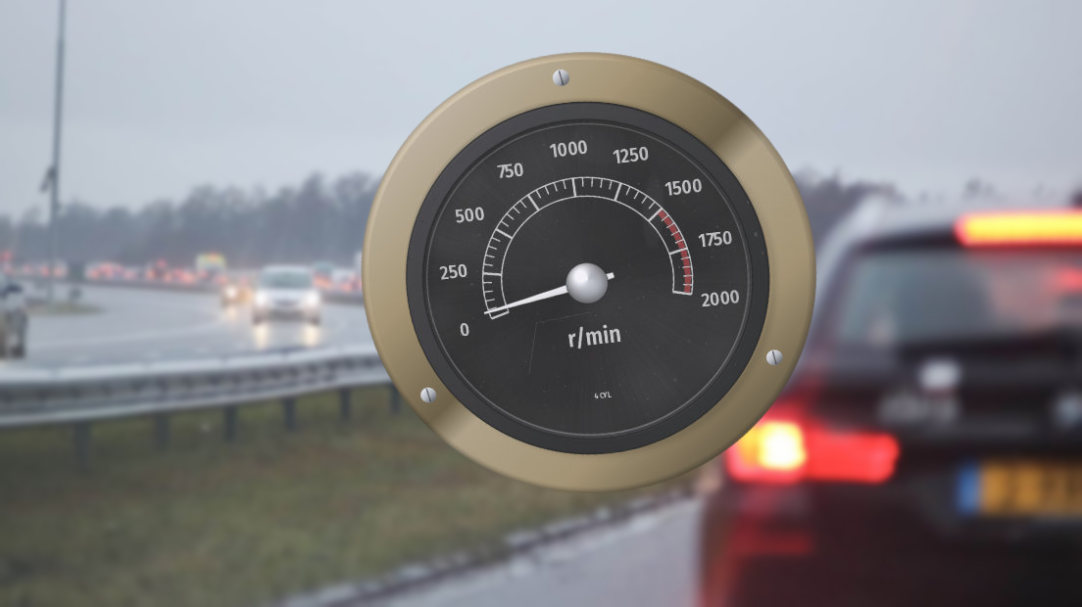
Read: 50 rpm
